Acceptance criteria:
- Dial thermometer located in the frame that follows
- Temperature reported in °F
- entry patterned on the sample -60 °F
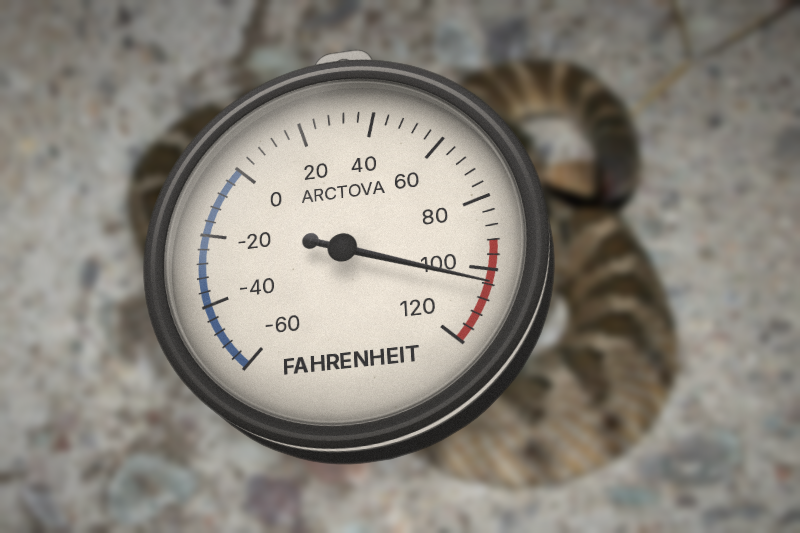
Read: 104 °F
